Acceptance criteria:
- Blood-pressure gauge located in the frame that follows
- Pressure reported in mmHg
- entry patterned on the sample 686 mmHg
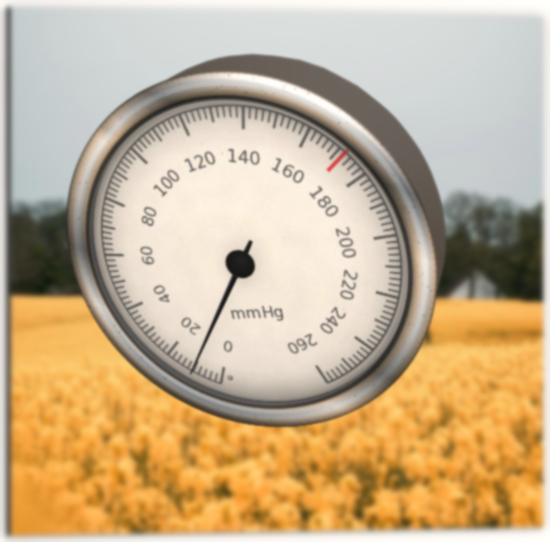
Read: 10 mmHg
